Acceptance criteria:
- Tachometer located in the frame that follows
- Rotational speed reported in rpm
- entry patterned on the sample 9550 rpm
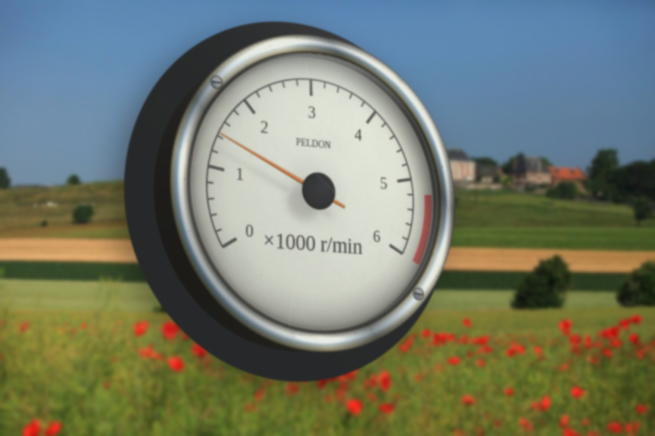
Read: 1400 rpm
